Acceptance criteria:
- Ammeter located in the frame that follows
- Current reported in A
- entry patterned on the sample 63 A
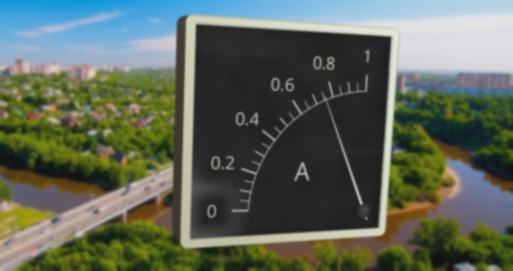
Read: 0.75 A
